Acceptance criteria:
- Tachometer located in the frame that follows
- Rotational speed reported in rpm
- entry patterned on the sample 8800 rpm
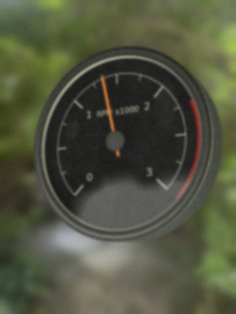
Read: 1375 rpm
